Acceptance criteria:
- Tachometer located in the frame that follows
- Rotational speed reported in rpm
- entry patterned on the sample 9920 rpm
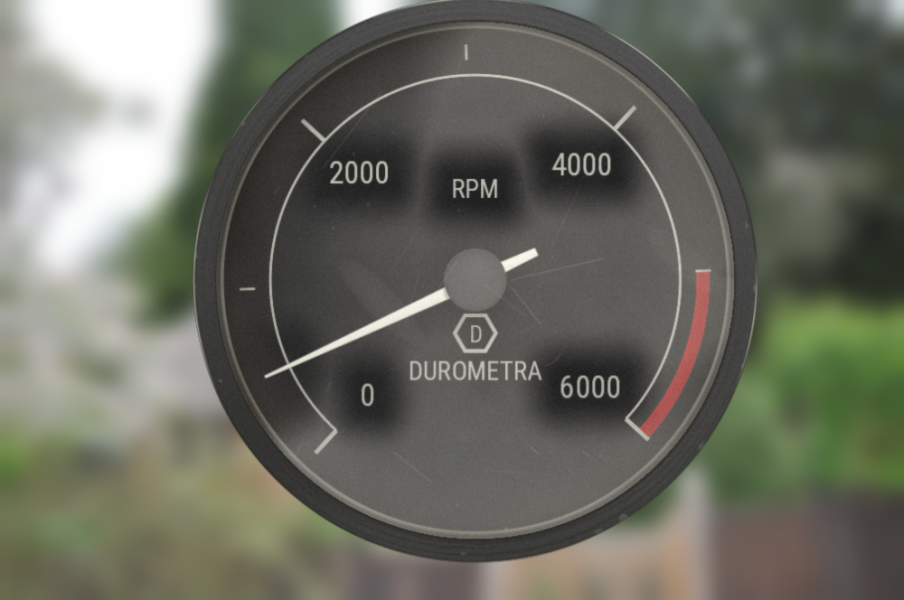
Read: 500 rpm
